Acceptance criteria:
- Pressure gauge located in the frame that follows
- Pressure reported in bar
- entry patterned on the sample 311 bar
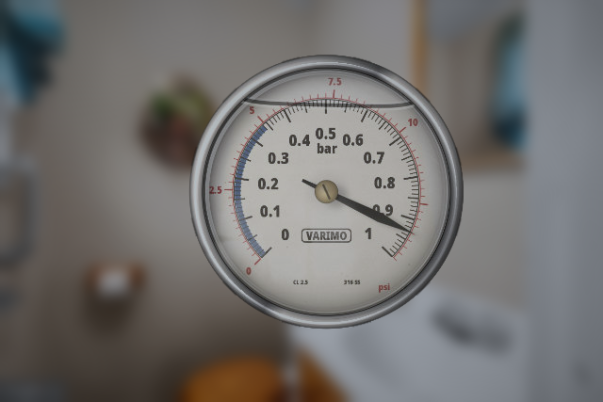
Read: 0.93 bar
